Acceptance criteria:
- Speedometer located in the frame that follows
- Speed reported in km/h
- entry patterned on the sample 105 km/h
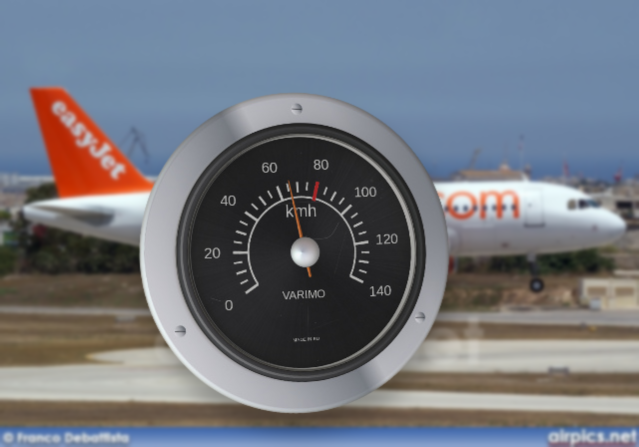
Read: 65 km/h
